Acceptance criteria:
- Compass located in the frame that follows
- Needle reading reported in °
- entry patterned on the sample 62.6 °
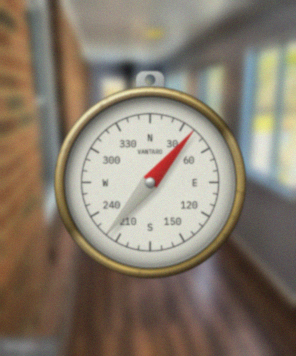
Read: 40 °
